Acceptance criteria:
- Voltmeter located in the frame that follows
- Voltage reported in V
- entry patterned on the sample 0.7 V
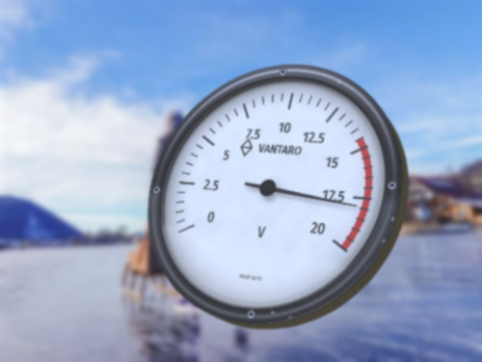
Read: 18 V
